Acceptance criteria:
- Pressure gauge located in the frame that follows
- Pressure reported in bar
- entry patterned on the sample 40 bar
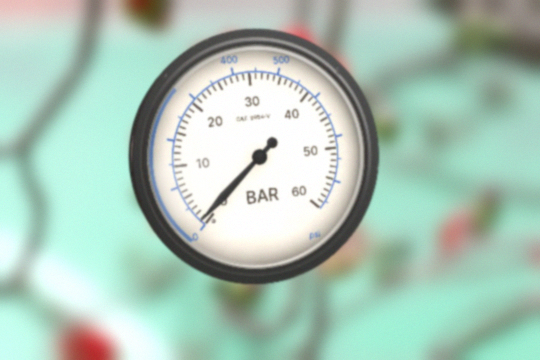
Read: 1 bar
